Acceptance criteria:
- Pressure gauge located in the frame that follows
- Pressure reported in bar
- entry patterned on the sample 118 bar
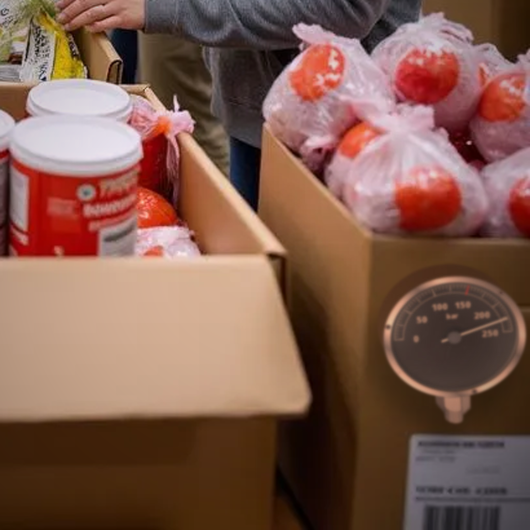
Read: 225 bar
